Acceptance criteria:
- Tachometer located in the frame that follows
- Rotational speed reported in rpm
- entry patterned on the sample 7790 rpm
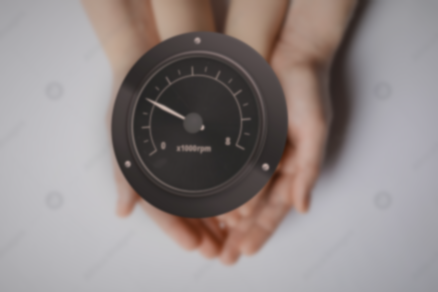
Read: 2000 rpm
